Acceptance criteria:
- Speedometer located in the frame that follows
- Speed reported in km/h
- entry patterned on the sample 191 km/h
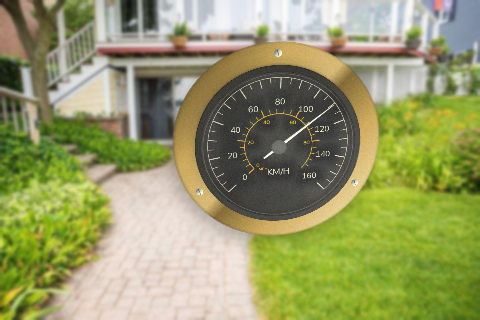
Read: 110 km/h
